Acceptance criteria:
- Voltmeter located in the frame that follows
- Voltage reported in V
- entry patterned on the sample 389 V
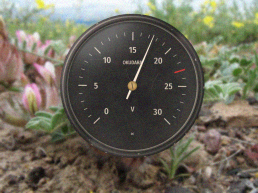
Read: 17.5 V
